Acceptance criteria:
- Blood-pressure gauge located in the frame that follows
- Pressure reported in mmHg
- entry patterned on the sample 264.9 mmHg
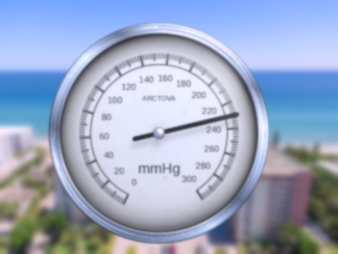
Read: 230 mmHg
